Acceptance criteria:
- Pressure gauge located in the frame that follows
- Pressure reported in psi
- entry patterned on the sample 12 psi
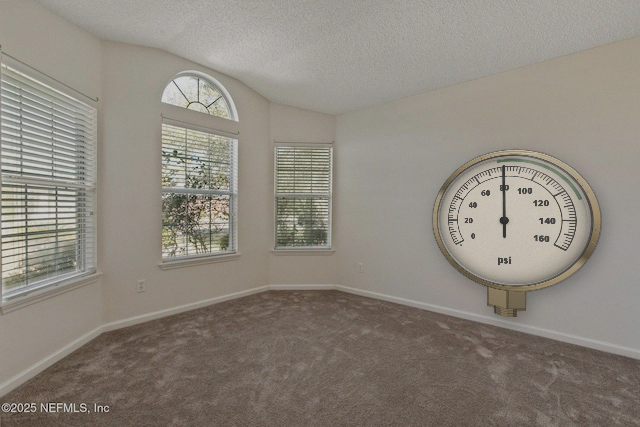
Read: 80 psi
